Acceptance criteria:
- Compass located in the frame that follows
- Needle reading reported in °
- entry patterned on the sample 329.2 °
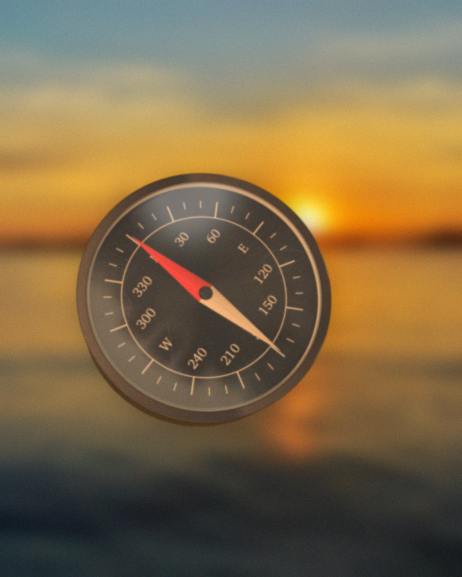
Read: 0 °
